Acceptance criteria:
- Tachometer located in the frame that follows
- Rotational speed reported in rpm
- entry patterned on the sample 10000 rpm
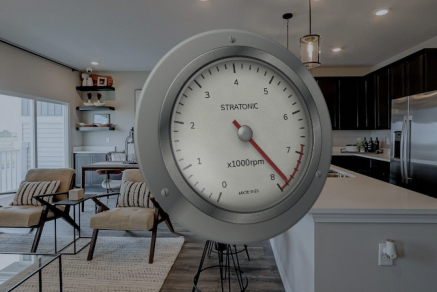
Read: 7800 rpm
